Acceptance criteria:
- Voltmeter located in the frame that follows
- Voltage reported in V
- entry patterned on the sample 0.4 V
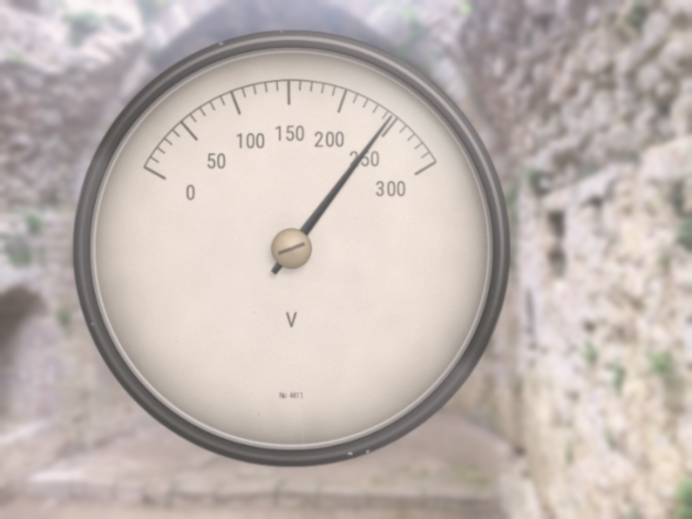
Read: 245 V
